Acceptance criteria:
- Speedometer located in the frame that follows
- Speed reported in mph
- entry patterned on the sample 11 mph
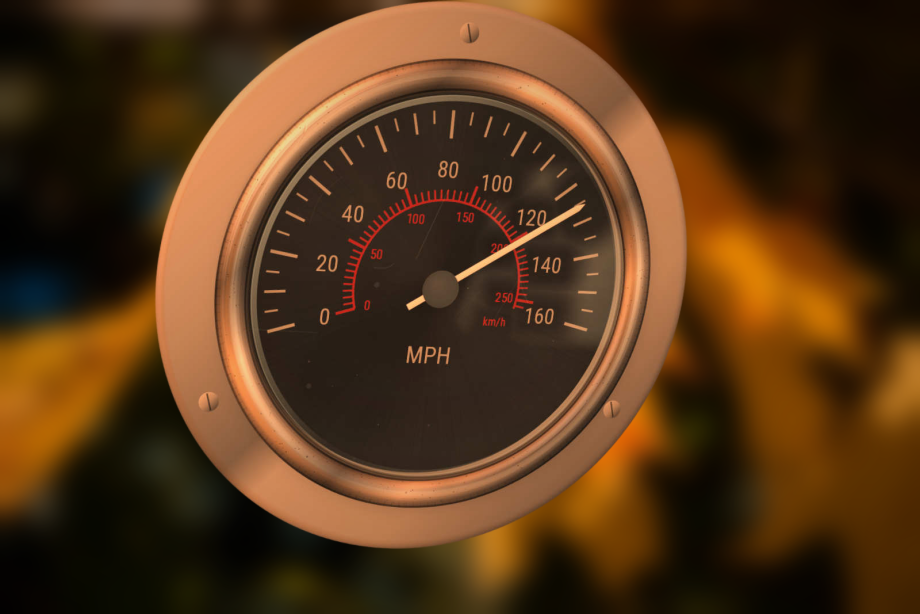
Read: 125 mph
